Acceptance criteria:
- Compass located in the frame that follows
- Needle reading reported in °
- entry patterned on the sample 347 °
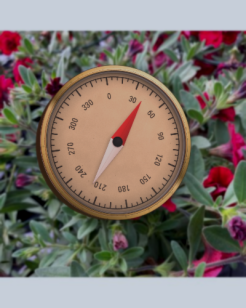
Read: 40 °
